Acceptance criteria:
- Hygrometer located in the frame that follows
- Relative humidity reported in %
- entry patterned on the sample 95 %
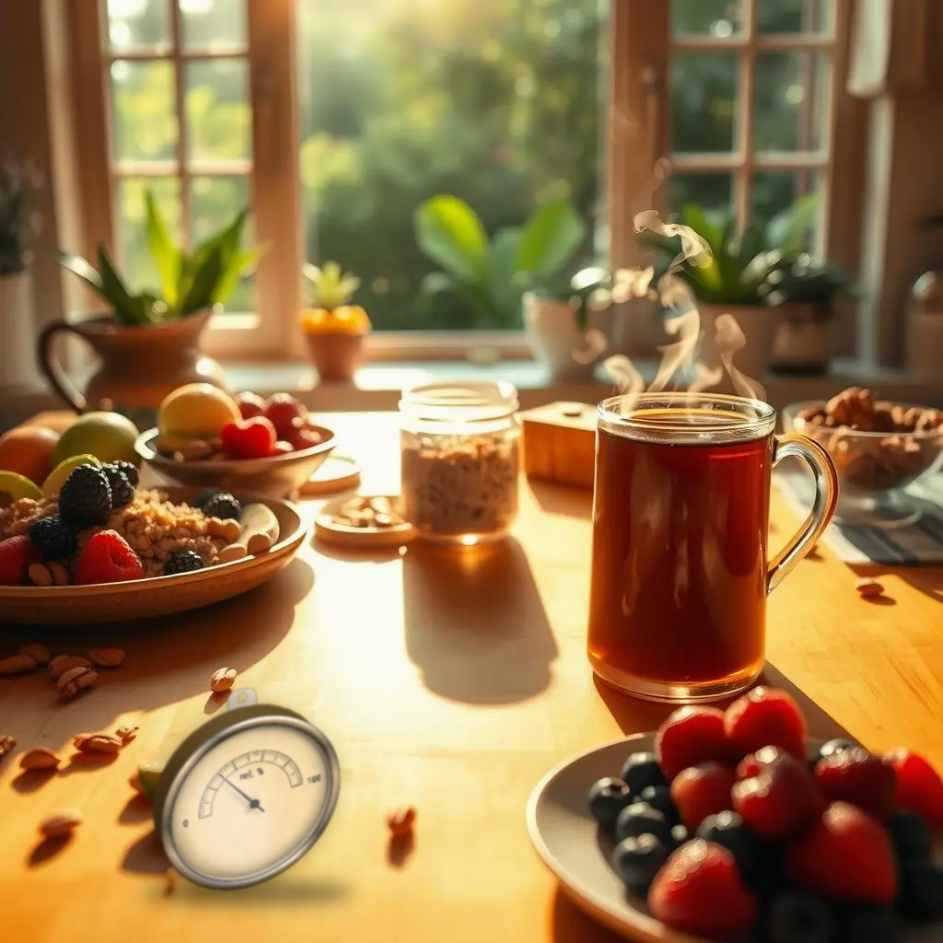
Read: 30 %
